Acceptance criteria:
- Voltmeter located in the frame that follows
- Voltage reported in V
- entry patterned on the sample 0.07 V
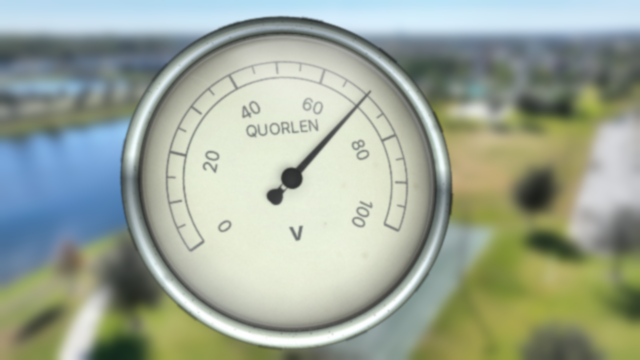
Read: 70 V
